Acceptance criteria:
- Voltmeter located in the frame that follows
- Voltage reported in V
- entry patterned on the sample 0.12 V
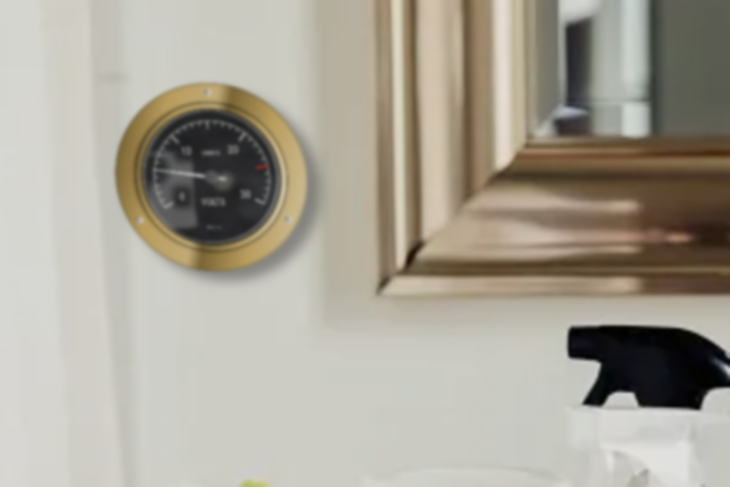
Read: 5 V
